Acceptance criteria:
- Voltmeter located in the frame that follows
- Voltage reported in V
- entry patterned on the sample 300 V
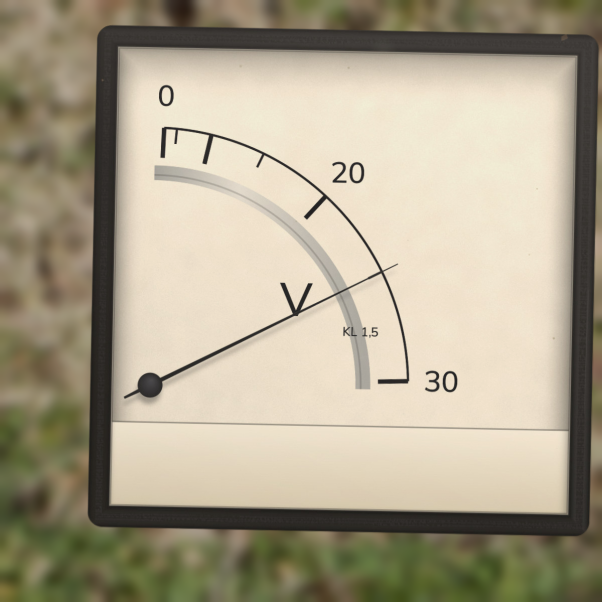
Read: 25 V
